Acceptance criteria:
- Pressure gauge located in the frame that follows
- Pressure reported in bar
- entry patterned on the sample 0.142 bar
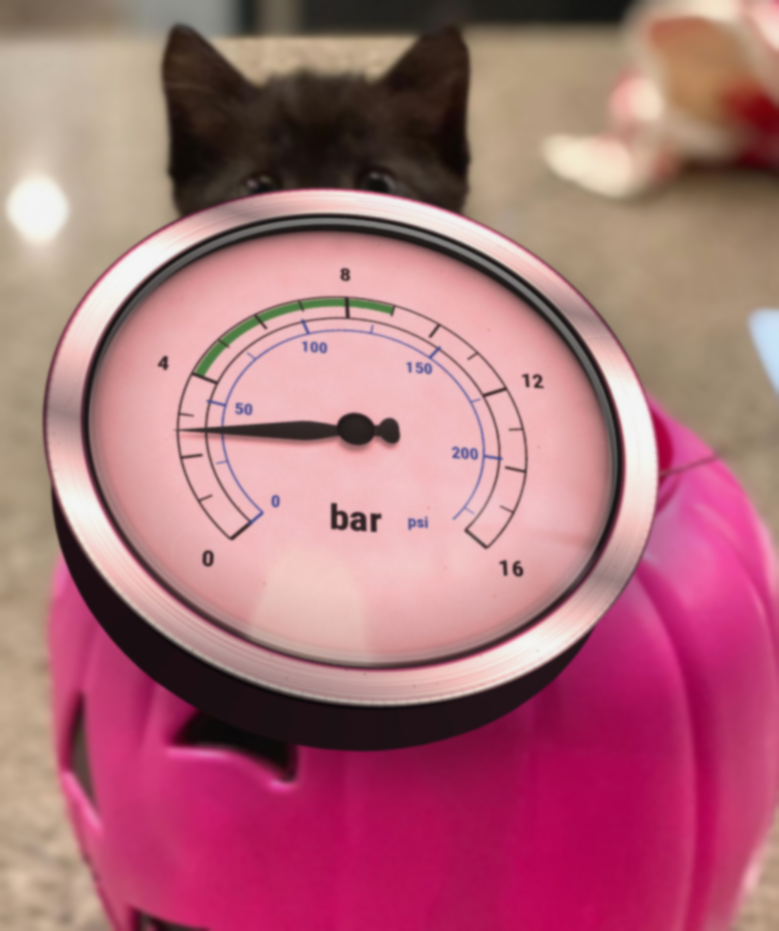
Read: 2.5 bar
